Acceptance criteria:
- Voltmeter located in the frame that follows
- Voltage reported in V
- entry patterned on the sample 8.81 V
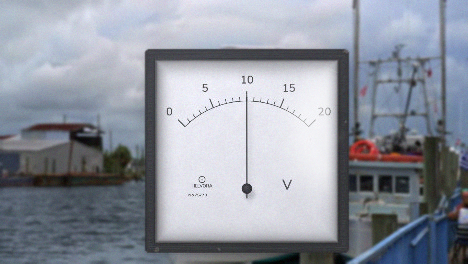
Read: 10 V
